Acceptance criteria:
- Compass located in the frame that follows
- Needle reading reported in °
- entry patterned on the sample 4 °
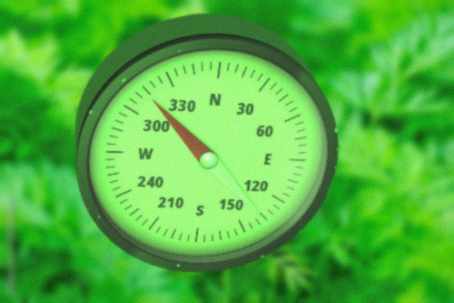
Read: 315 °
